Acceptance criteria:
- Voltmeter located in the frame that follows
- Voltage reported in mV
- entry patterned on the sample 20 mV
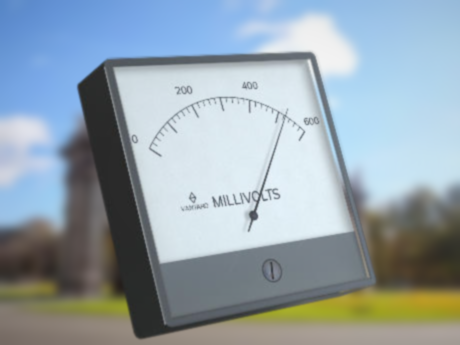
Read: 520 mV
